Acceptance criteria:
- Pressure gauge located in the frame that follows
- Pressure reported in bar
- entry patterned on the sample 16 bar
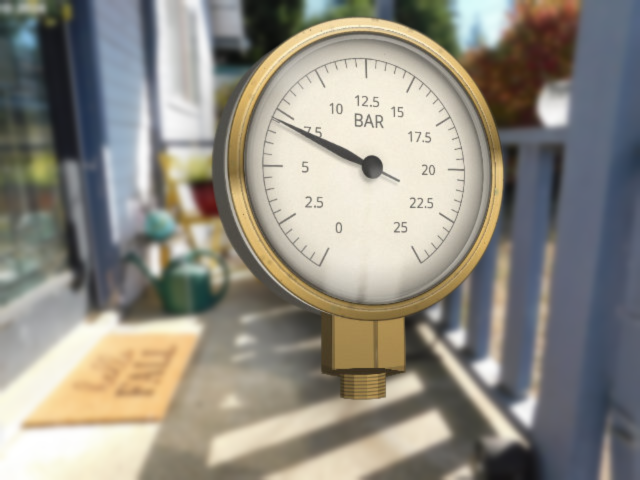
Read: 7 bar
